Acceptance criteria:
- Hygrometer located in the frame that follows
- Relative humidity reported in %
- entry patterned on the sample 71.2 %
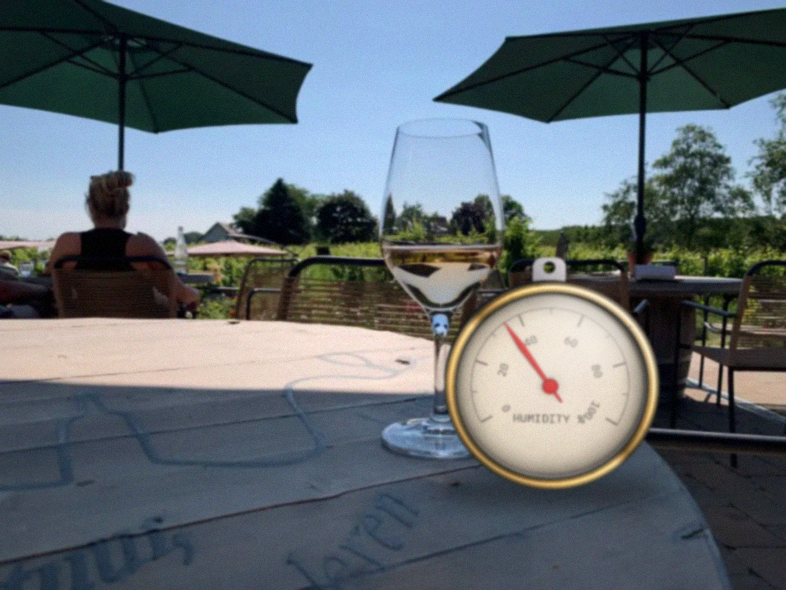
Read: 35 %
